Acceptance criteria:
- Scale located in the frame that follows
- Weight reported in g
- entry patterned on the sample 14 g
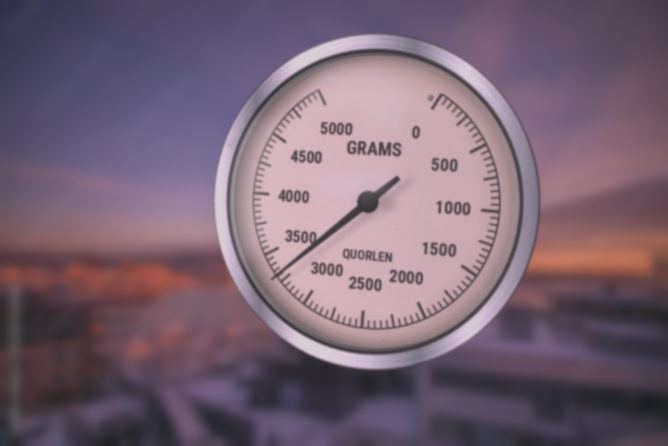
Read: 3300 g
